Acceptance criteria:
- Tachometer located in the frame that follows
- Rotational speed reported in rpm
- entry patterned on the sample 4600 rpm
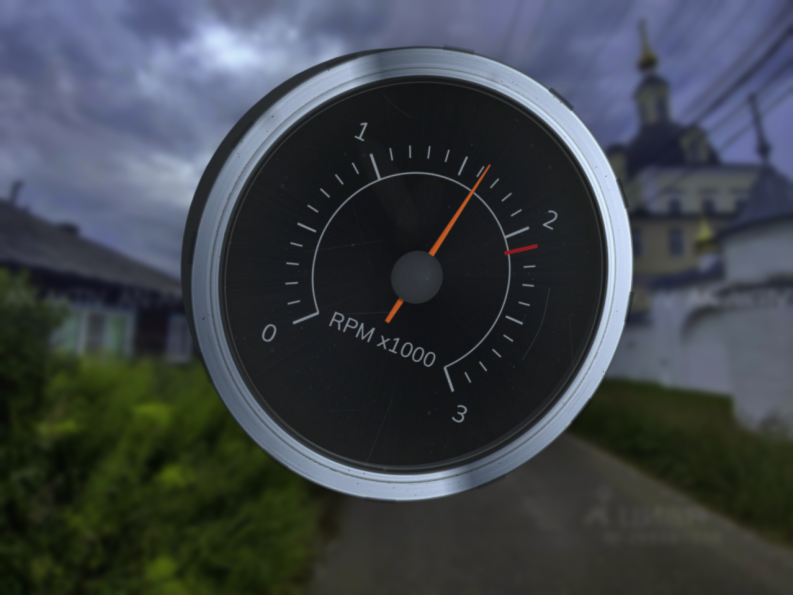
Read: 1600 rpm
